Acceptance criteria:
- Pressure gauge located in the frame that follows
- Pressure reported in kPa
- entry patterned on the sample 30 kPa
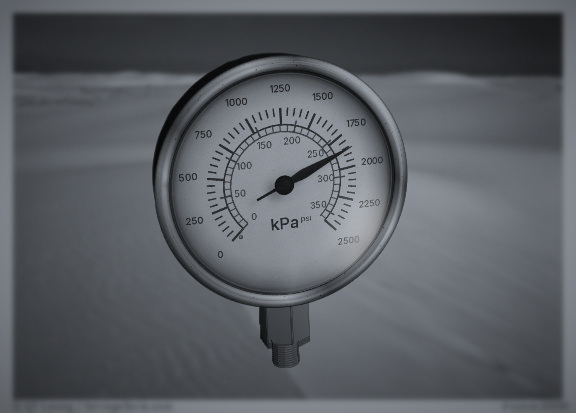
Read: 1850 kPa
